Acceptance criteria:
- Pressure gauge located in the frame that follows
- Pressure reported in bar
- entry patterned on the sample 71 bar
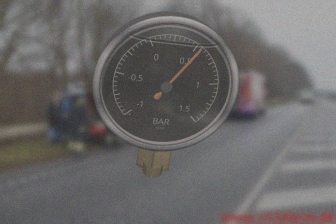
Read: 0.55 bar
